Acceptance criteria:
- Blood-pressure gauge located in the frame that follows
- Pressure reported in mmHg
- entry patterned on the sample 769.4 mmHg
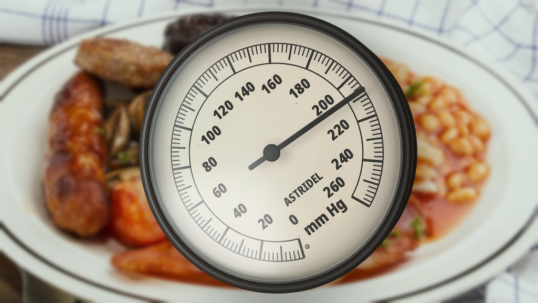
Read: 208 mmHg
